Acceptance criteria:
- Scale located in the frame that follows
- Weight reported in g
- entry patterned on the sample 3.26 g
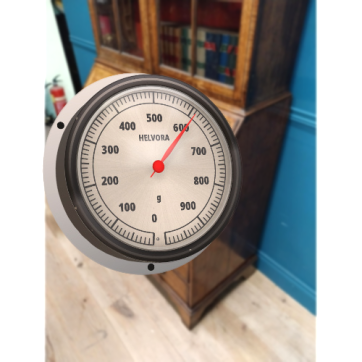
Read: 610 g
